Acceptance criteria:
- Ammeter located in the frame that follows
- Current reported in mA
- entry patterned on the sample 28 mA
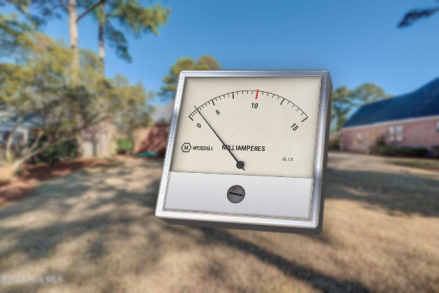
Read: 2.5 mA
